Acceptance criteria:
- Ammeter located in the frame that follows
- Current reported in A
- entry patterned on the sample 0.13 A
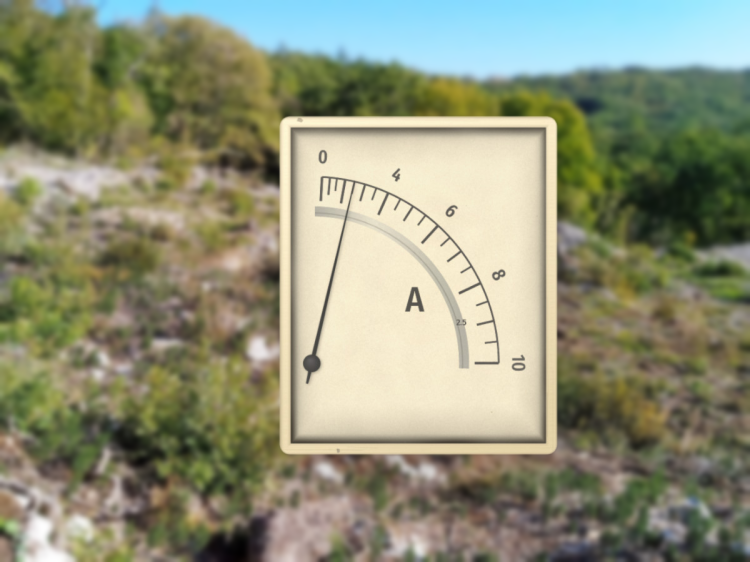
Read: 2.5 A
